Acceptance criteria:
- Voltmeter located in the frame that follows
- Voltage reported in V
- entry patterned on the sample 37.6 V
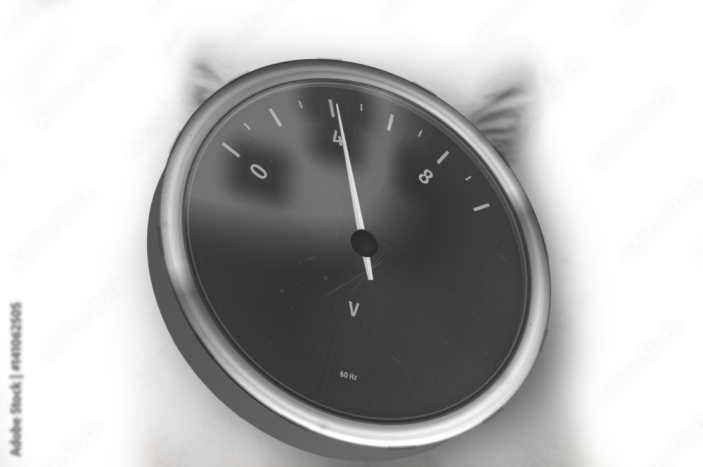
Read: 4 V
